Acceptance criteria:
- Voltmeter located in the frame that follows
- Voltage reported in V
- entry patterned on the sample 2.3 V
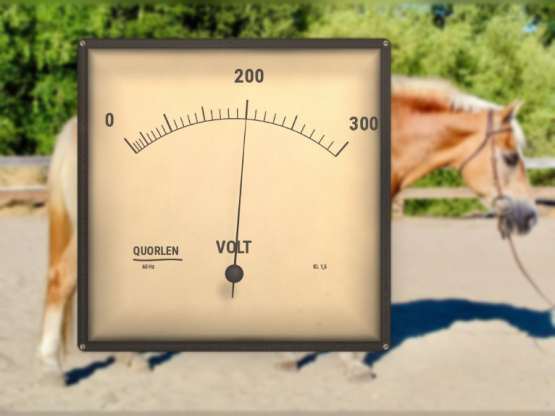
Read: 200 V
